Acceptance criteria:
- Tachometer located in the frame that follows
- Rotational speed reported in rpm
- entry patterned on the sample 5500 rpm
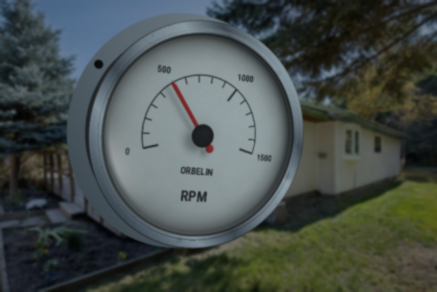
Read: 500 rpm
